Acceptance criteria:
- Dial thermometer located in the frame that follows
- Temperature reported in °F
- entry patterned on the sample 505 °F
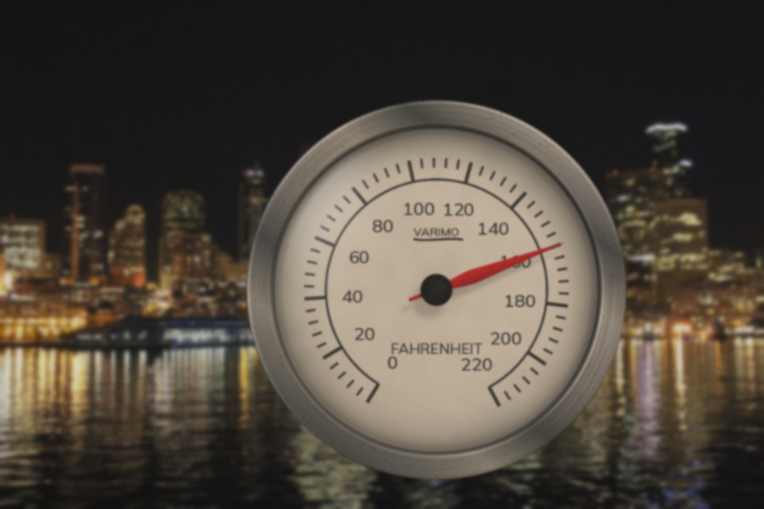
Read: 160 °F
